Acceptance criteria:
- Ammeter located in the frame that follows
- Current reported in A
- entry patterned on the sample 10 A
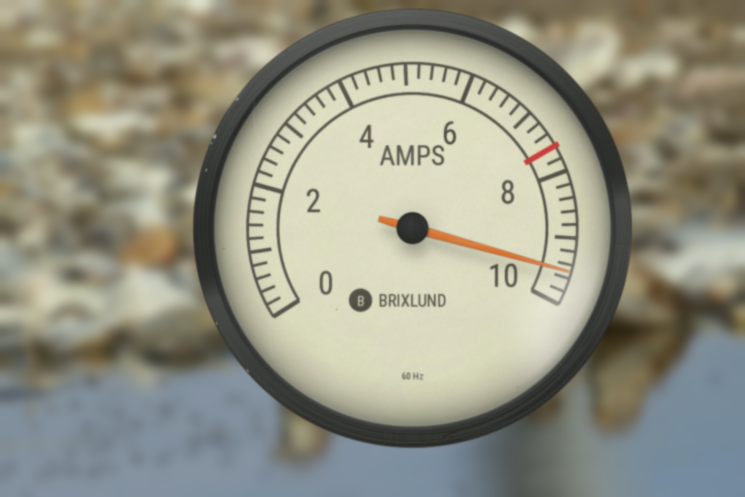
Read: 9.5 A
